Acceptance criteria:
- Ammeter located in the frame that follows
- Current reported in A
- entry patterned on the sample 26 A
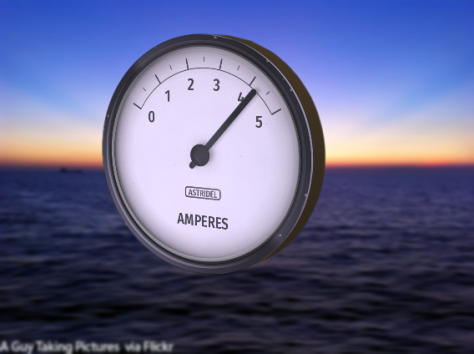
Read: 4.25 A
